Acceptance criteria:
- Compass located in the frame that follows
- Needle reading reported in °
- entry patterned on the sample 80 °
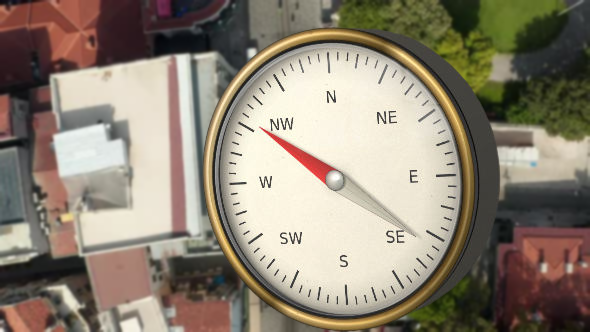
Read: 305 °
